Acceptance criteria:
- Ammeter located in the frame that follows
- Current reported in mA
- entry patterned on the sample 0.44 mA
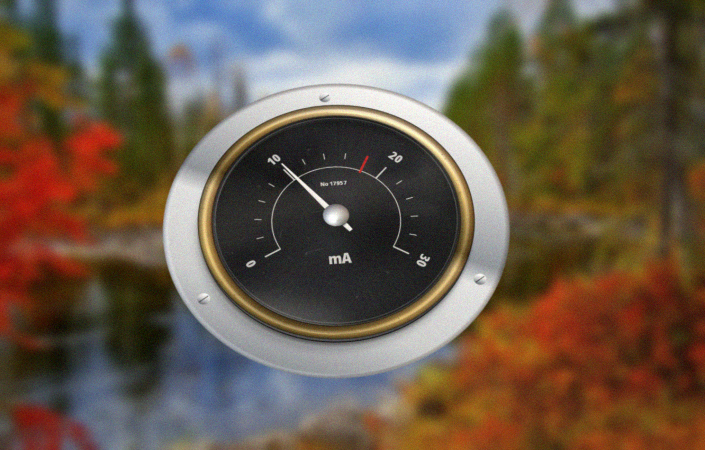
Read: 10 mA
